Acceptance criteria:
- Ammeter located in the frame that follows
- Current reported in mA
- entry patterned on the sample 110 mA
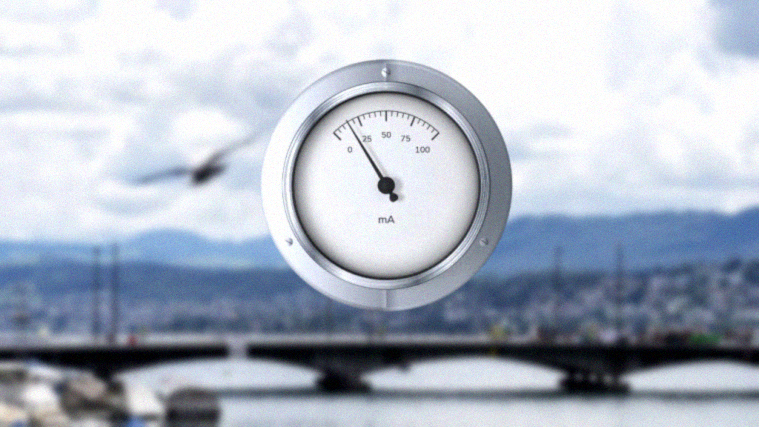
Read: 15 mA
